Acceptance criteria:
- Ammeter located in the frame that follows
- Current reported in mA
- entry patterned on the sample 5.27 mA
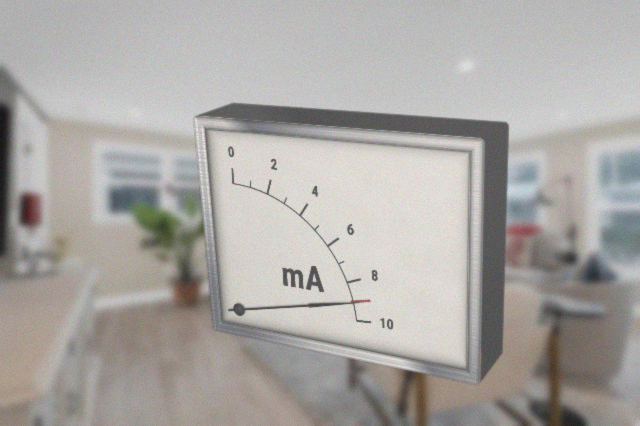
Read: 9 mA
